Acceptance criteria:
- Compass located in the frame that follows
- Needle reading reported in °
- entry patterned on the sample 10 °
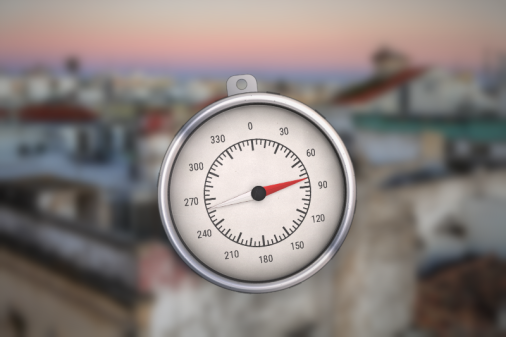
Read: 80 °
